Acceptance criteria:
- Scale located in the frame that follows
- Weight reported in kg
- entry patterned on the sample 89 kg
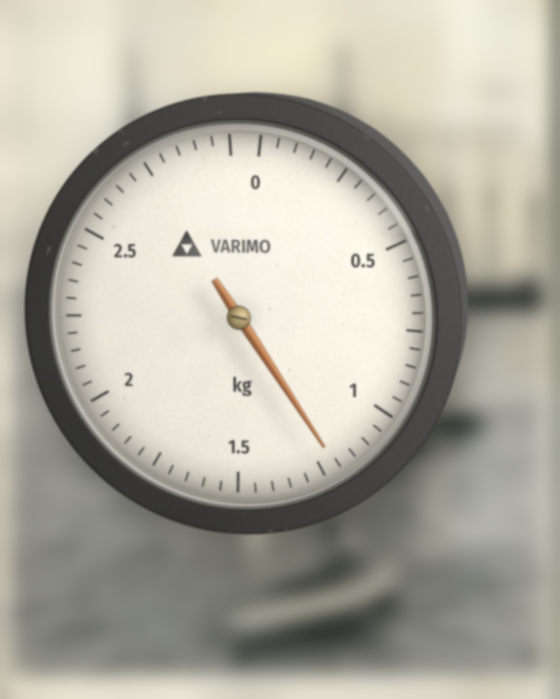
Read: 1.2 kg
